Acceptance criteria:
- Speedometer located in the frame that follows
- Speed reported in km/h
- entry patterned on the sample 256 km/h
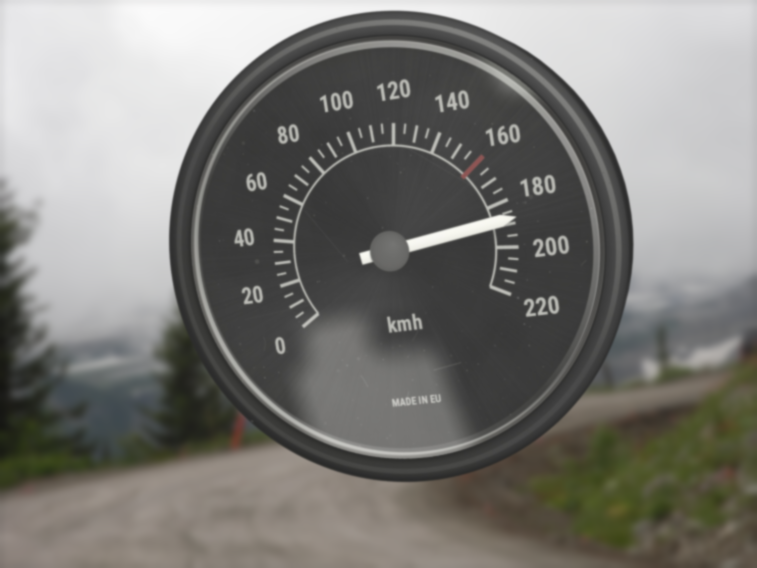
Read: 187.5 km/h
